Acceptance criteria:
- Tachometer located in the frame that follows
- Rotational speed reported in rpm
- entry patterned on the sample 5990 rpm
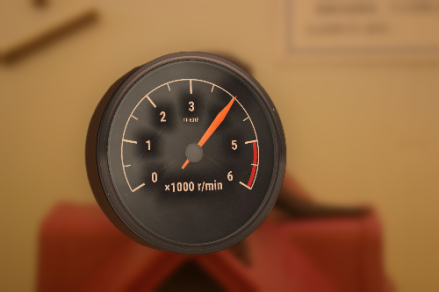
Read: 4000 rpm
